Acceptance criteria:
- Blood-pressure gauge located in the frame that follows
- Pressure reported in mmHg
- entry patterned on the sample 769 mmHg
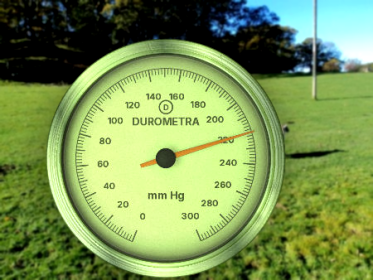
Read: 220 mmHg
